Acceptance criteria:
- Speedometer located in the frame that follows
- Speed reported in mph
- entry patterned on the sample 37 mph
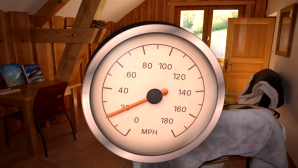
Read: 20 mph
